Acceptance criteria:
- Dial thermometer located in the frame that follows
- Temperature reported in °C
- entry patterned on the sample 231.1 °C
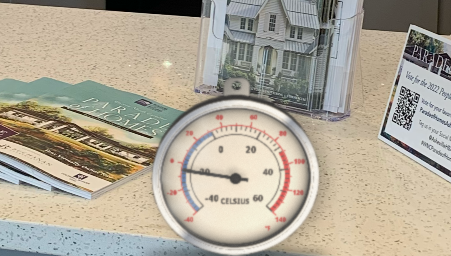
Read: -20 °C
